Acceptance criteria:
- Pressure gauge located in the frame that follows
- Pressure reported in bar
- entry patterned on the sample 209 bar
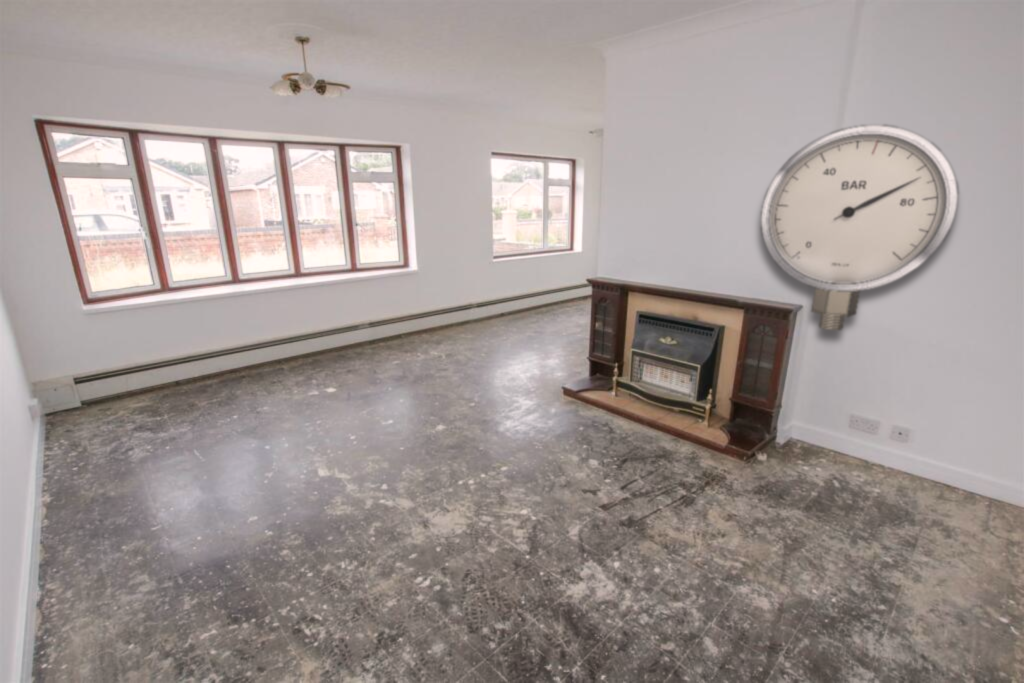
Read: 72.5 bar
